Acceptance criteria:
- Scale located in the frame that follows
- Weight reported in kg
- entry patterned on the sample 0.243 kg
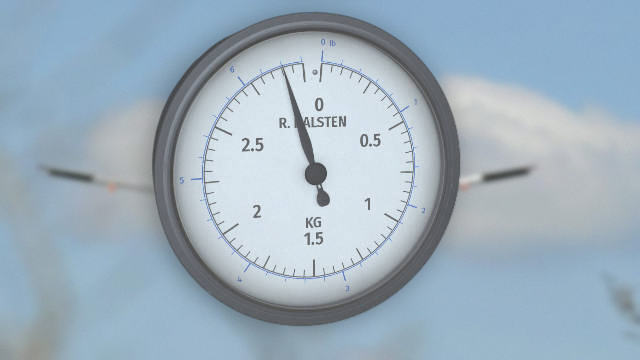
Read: 2.9 kg
